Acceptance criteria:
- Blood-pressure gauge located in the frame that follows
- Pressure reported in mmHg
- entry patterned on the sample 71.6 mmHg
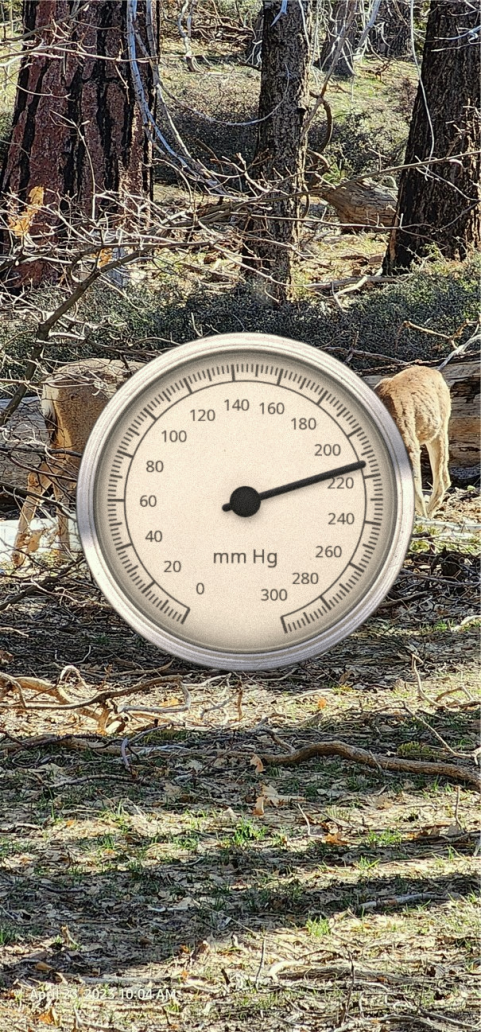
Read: 214 mmHg
